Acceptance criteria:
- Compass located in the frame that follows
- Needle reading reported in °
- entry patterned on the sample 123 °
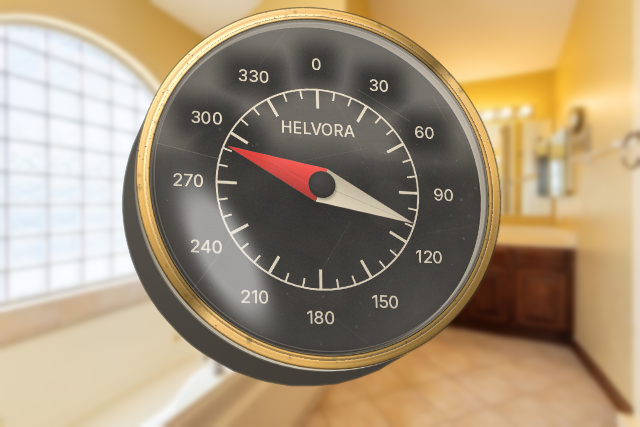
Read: 290 °
